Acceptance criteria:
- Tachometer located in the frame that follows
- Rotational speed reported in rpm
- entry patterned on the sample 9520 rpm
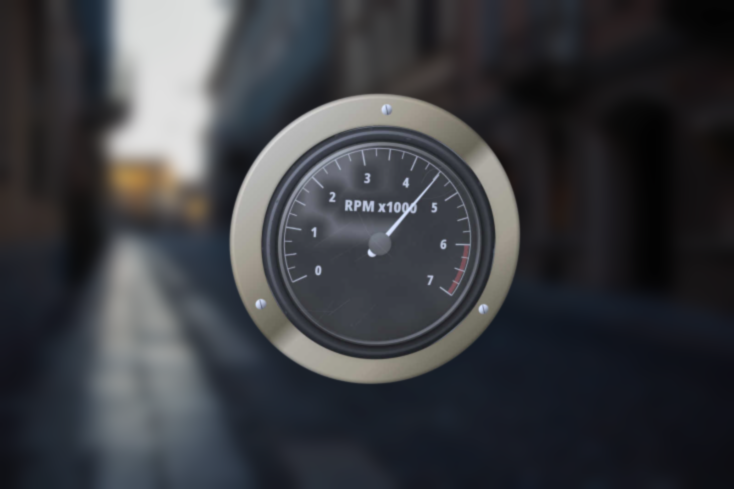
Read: 4500 rpm
